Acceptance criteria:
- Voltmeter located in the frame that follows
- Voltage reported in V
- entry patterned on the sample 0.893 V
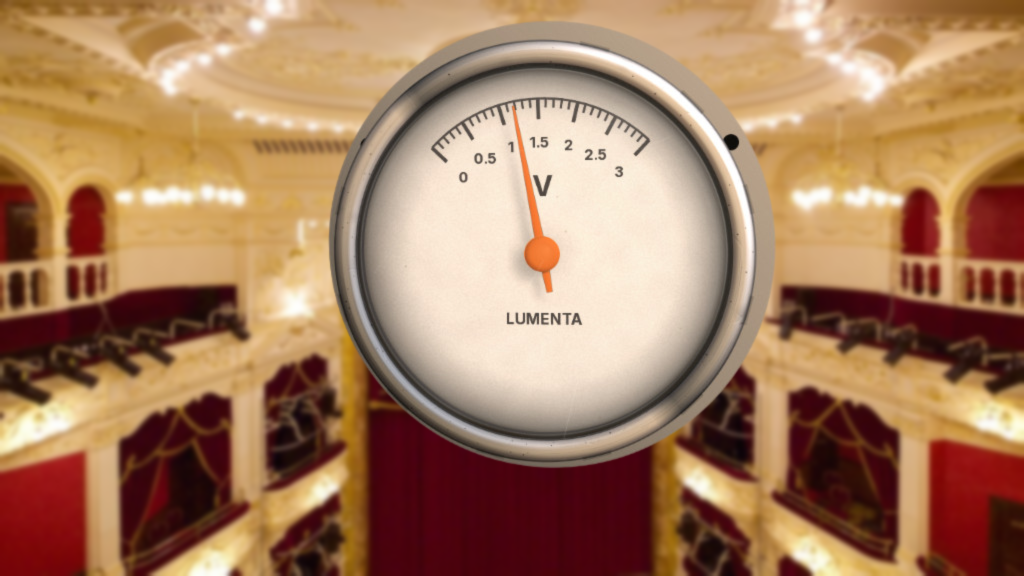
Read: 1.2 V
